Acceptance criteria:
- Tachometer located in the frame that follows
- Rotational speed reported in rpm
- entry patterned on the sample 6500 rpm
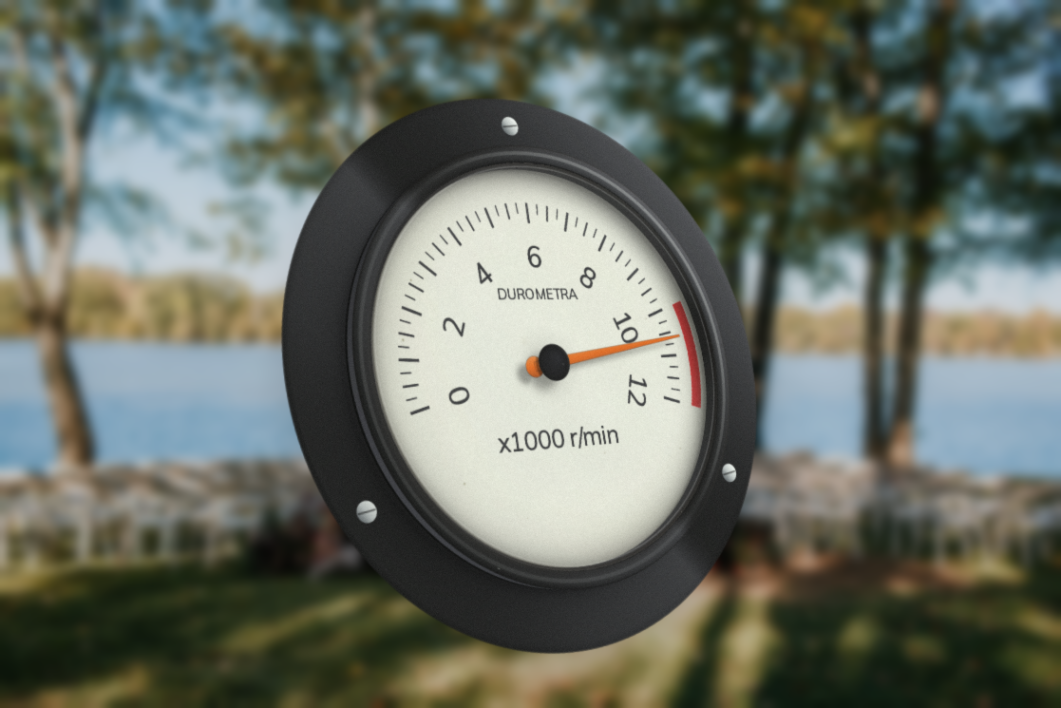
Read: 10625 rpm
